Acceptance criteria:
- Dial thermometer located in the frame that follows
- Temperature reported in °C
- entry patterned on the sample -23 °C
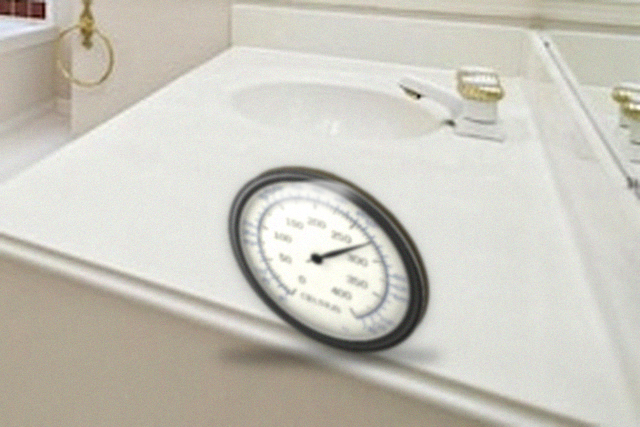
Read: 275 °C
